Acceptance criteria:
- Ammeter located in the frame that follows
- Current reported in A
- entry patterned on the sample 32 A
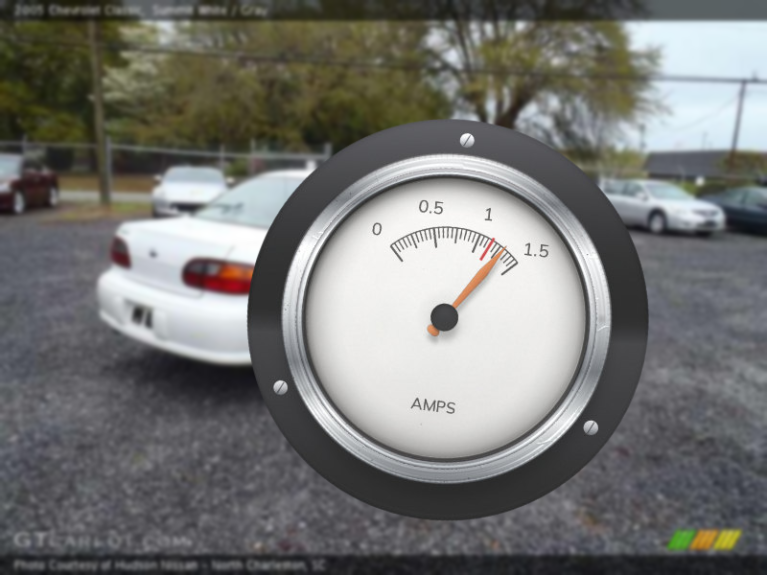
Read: 1.3 A
